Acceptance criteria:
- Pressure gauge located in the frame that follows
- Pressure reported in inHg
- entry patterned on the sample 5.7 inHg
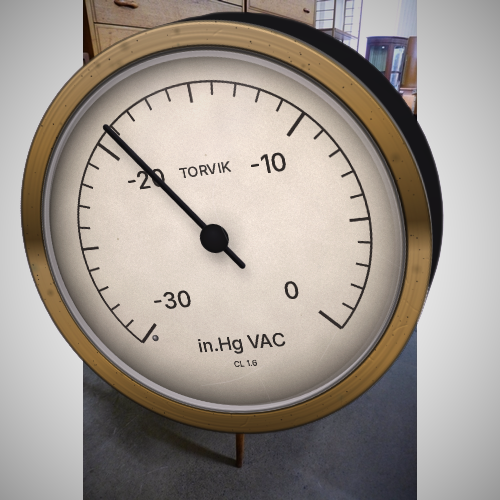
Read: -19 inHg
